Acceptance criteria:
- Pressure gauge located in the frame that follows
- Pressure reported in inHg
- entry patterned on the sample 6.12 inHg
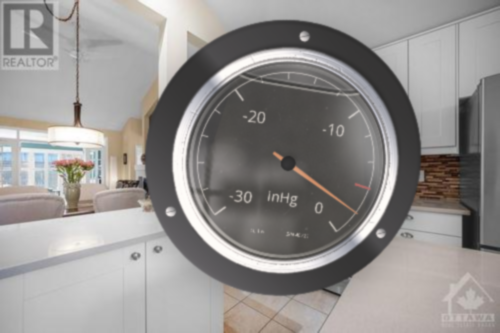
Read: -2 inHg
